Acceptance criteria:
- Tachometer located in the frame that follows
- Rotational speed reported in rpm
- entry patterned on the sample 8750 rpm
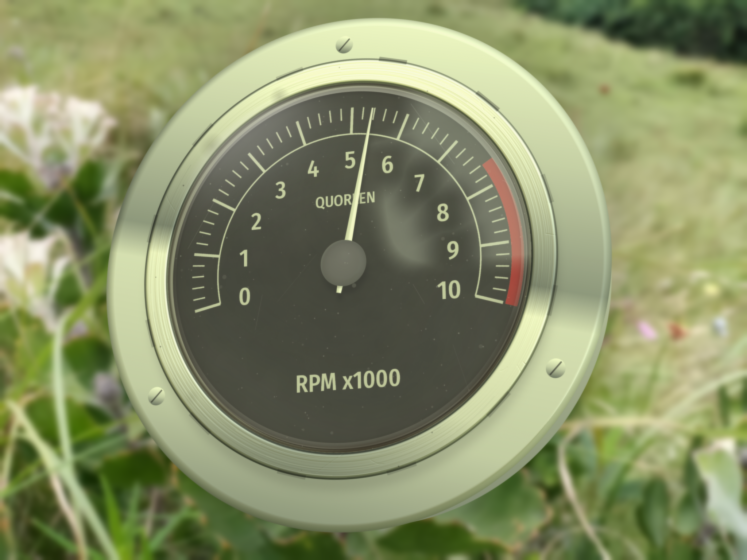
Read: 5400 rpm
